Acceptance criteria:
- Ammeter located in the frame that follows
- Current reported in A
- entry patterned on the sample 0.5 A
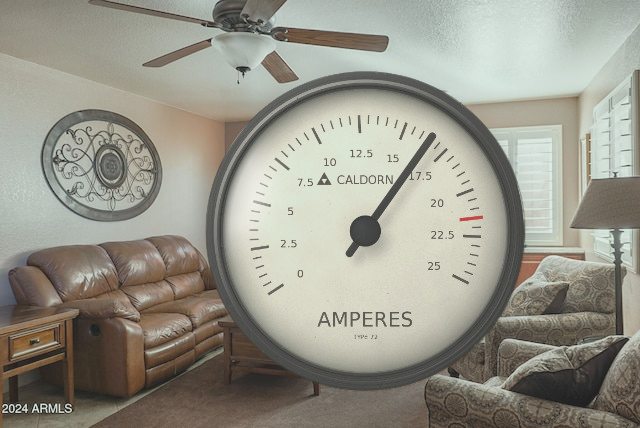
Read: 16.5 A
